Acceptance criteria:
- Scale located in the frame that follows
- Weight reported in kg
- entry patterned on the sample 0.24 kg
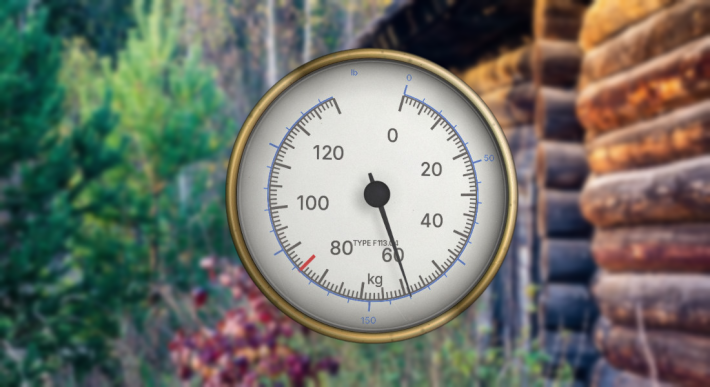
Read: 59 kg
